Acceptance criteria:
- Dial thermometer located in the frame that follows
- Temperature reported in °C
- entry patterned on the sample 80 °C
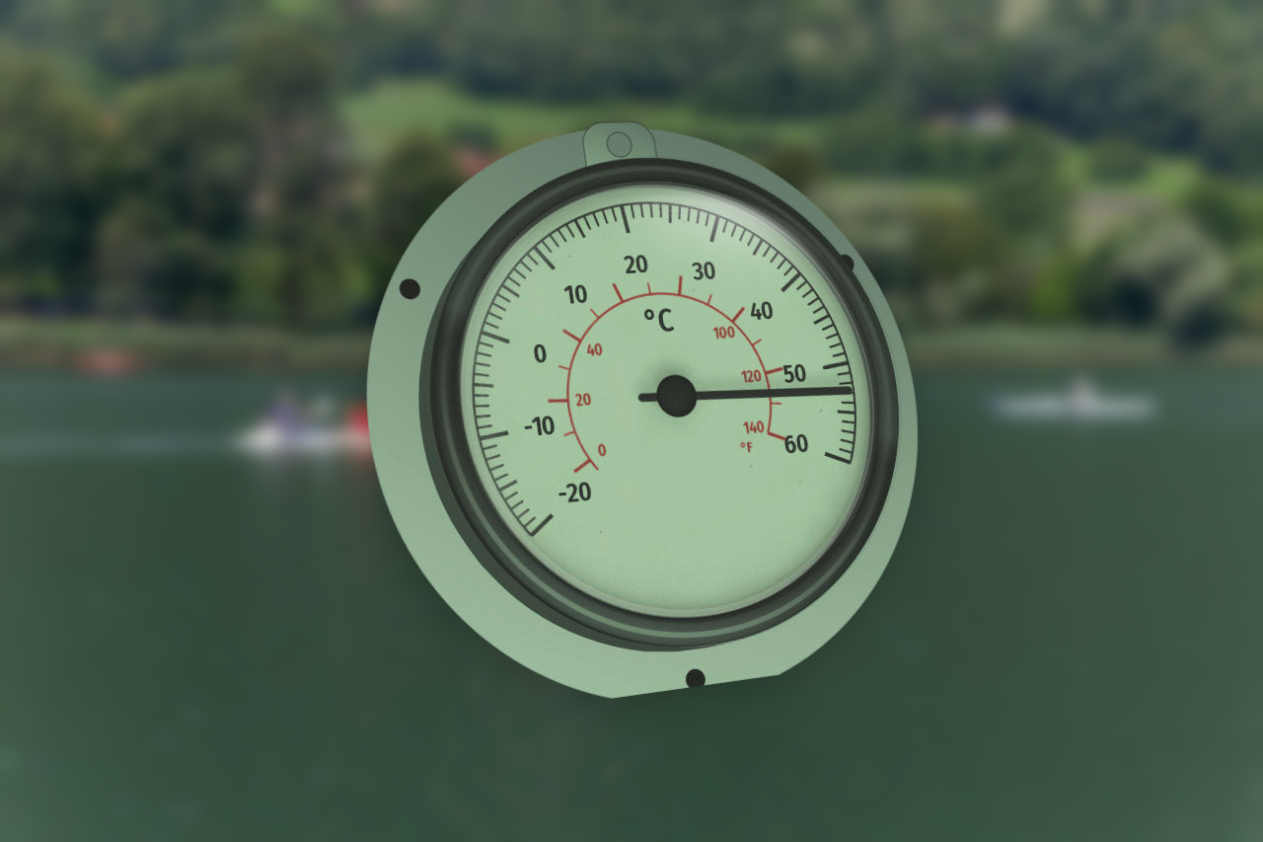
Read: 53 °C
